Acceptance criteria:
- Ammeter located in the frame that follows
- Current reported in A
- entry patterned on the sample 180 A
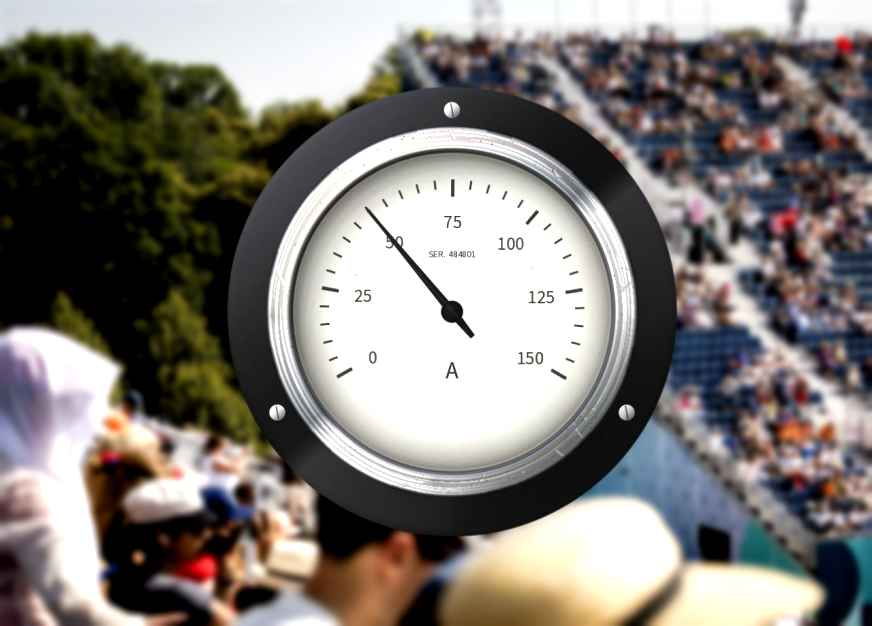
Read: 50 A
